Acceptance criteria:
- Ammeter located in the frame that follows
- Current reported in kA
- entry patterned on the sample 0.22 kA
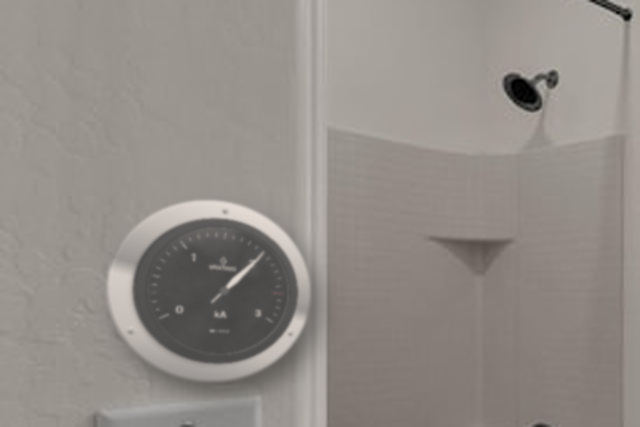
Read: 2 kA
